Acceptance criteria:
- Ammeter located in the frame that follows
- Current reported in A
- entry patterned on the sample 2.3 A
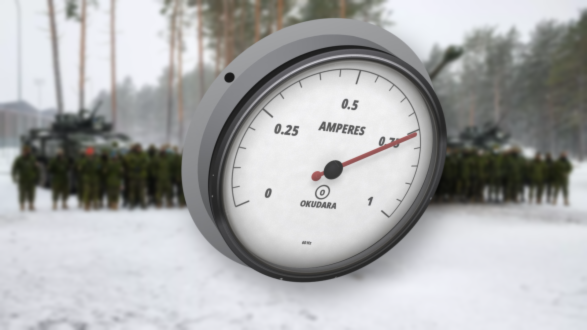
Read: 0.75 A
